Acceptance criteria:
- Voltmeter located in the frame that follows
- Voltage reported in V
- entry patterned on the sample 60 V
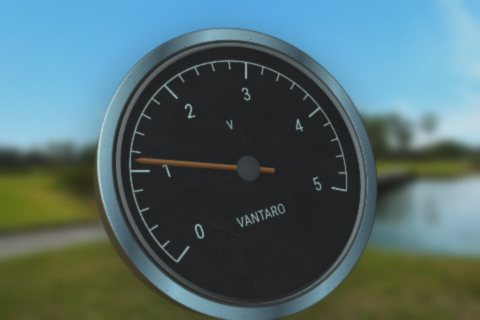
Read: 1.1 V
